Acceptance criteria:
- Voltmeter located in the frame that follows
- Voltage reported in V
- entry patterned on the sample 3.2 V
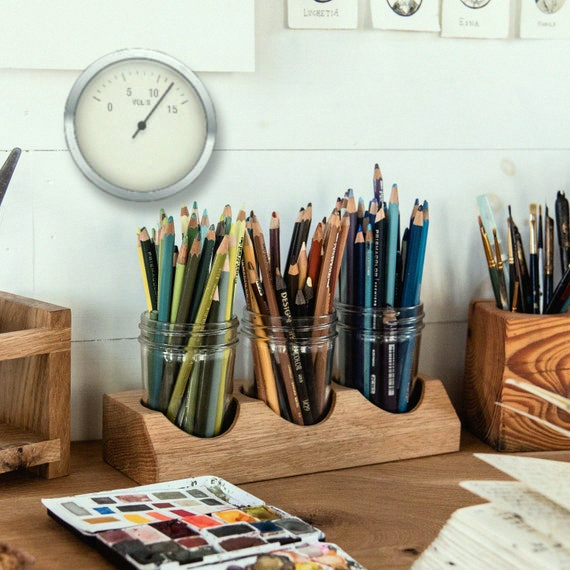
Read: 12 V
